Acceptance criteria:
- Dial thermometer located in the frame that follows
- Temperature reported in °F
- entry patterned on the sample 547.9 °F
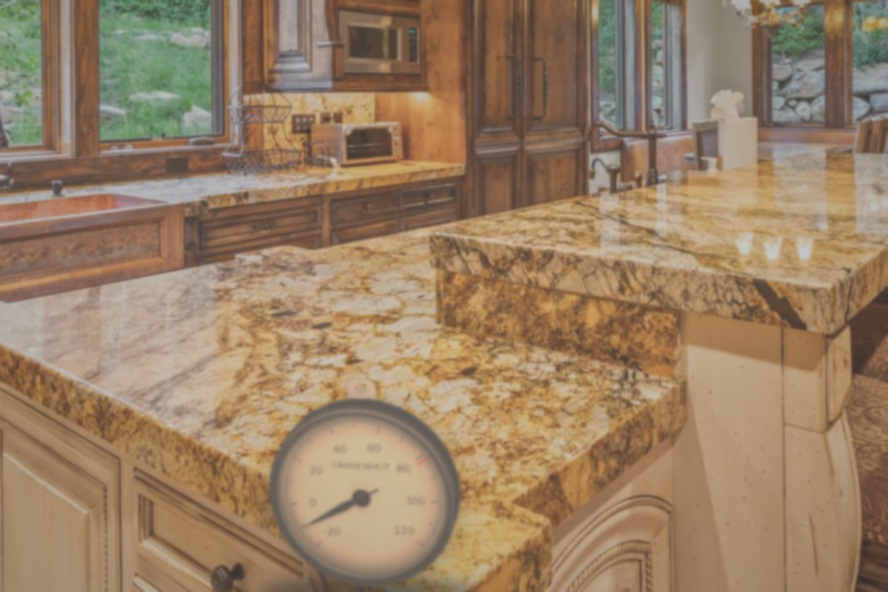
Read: -10 °F
